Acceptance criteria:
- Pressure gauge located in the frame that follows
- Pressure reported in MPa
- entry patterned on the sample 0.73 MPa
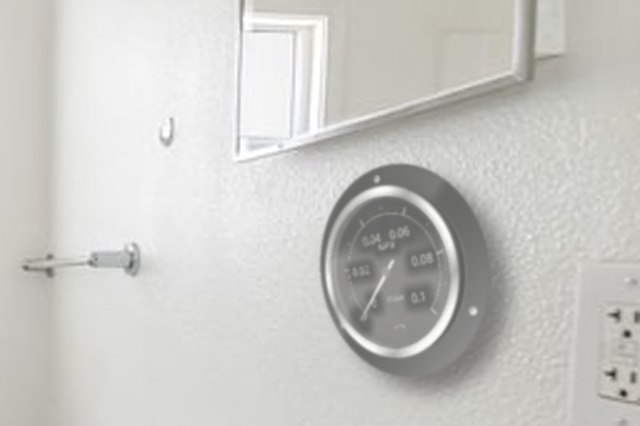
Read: 0 MPa
